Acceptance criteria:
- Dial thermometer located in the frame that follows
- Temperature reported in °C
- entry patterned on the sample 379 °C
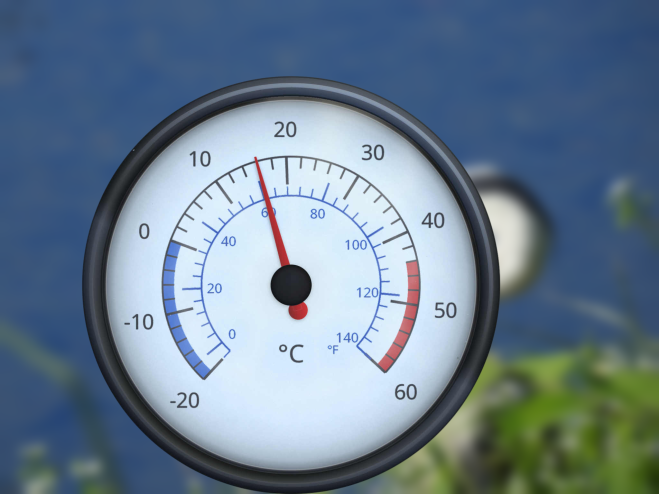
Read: 16 °C
